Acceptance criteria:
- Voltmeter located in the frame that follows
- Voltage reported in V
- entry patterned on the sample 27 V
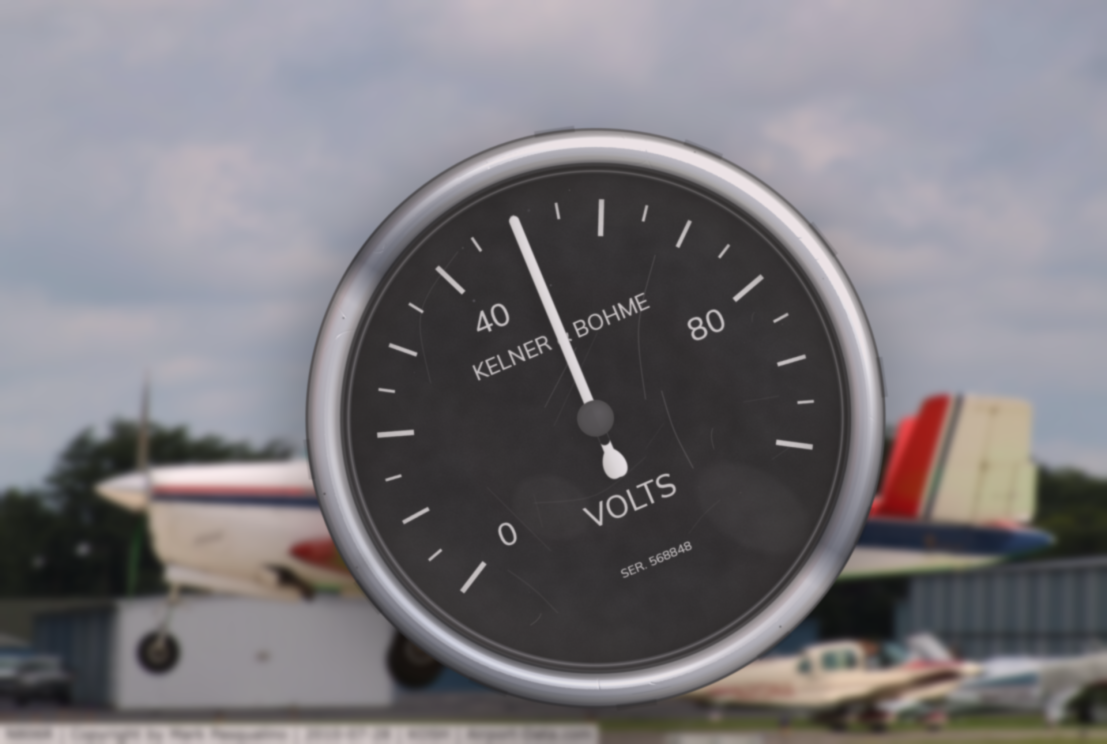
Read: 50 V
